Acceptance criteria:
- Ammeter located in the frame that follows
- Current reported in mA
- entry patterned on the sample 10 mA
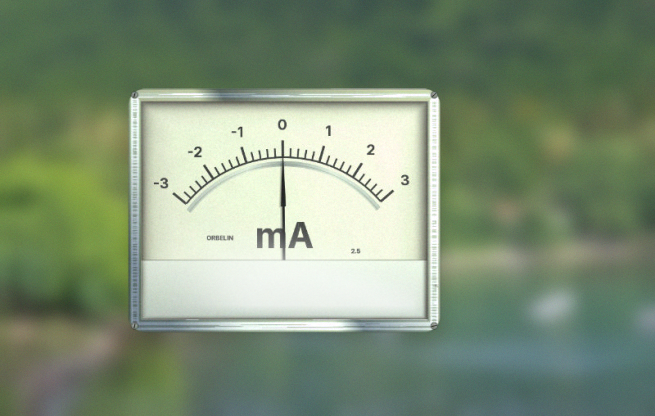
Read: 0 mA
